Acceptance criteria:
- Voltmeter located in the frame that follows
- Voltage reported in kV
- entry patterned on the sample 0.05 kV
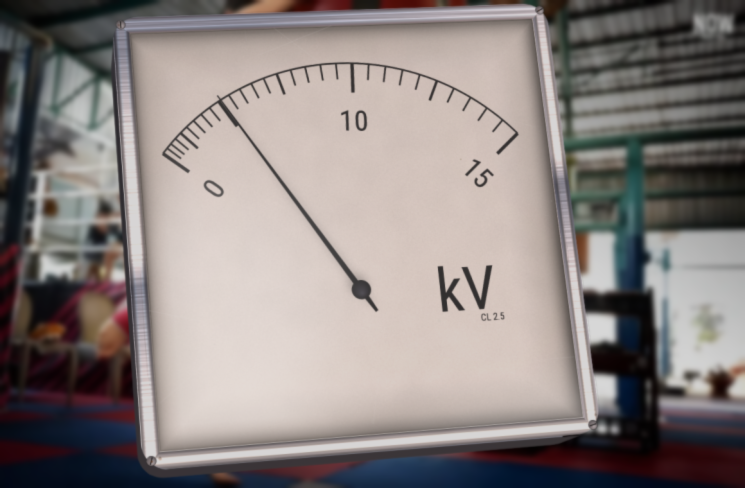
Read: 5 kV
